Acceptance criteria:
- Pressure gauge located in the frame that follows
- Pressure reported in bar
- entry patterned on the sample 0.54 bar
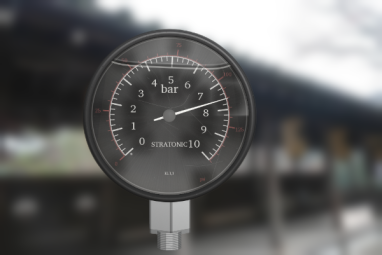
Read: 7.6 bar
